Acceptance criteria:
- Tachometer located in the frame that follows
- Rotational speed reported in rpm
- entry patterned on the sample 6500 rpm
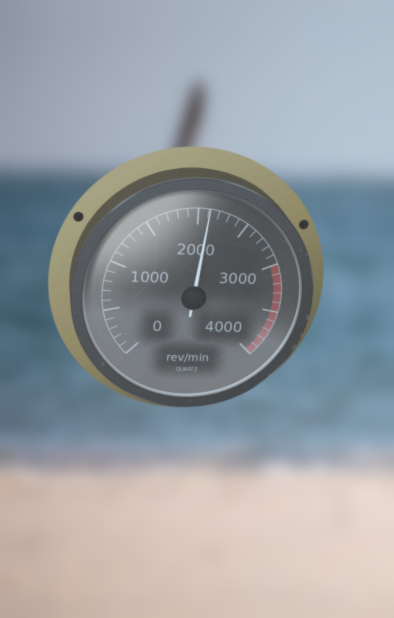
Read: 2100 rpm
